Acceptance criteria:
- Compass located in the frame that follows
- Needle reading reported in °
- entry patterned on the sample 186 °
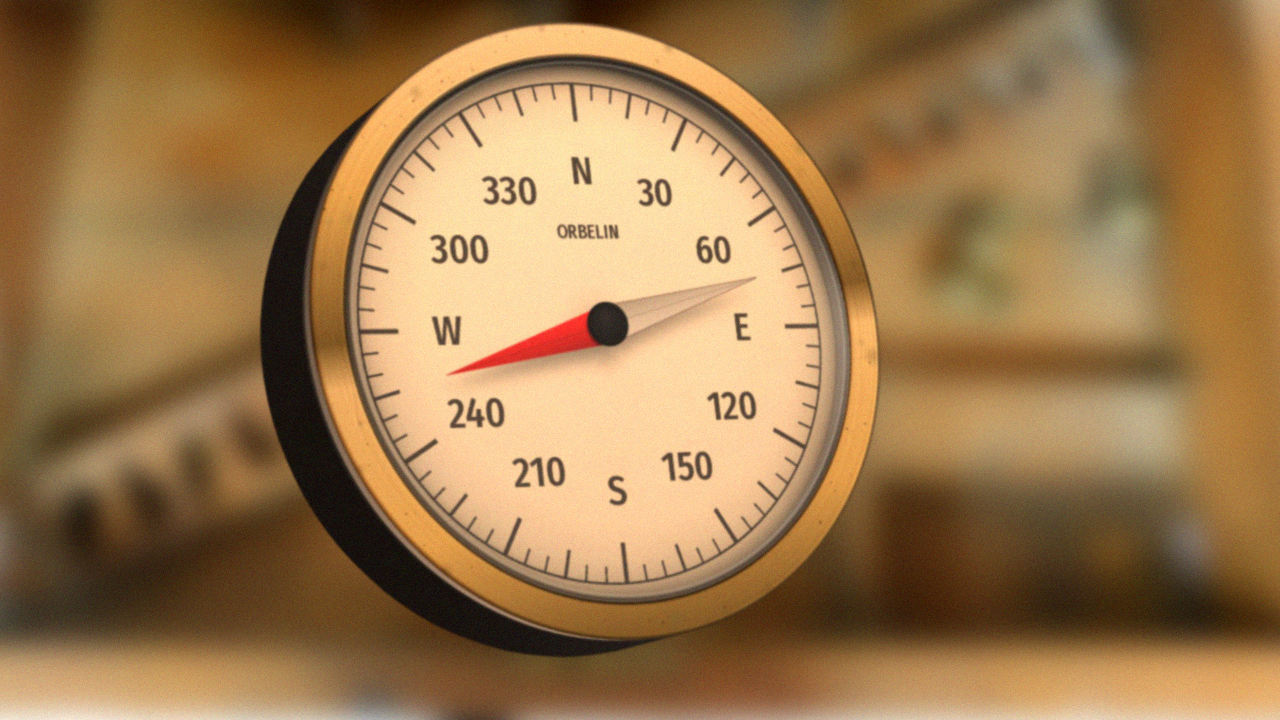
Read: 255 °
